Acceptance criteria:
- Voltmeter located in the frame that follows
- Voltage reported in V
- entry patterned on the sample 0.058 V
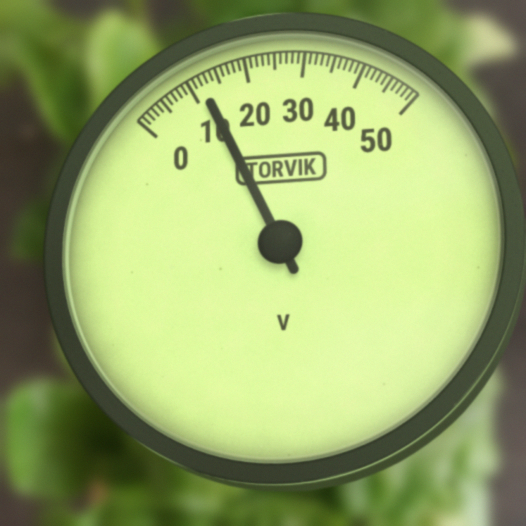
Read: 12 V
